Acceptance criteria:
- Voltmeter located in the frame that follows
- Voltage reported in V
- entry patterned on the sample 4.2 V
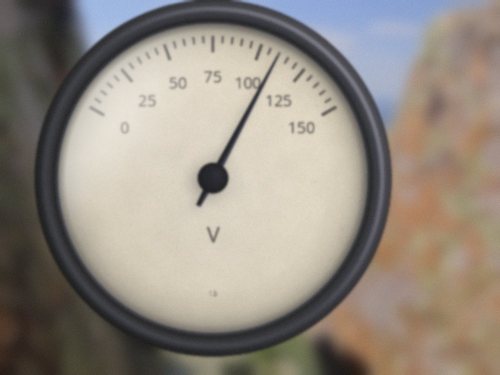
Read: 110 V
